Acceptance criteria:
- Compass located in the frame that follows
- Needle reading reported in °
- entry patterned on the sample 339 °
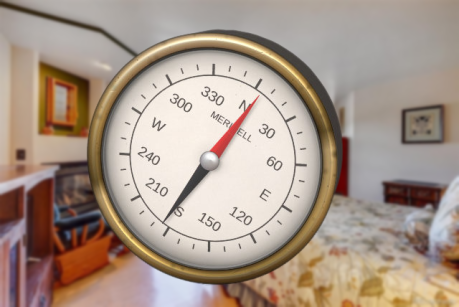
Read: 5 °
